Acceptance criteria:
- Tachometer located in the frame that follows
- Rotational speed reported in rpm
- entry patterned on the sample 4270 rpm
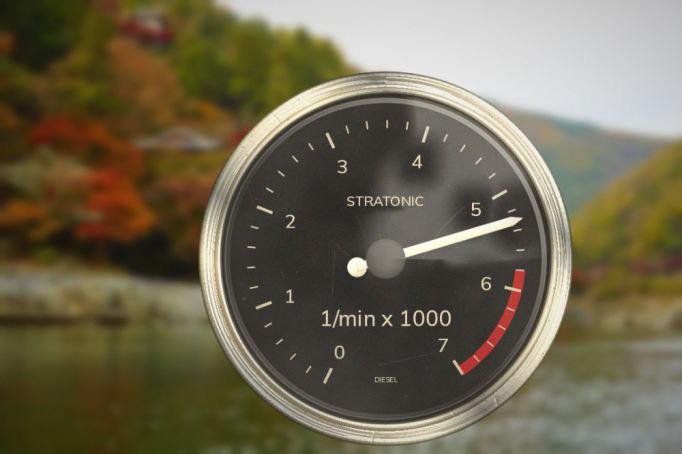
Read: 5300 rpm
